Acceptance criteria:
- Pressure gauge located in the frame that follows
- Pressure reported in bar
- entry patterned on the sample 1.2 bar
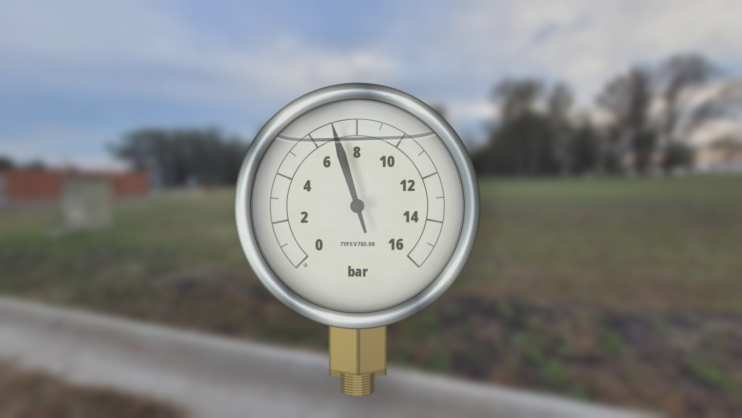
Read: 7 bar
